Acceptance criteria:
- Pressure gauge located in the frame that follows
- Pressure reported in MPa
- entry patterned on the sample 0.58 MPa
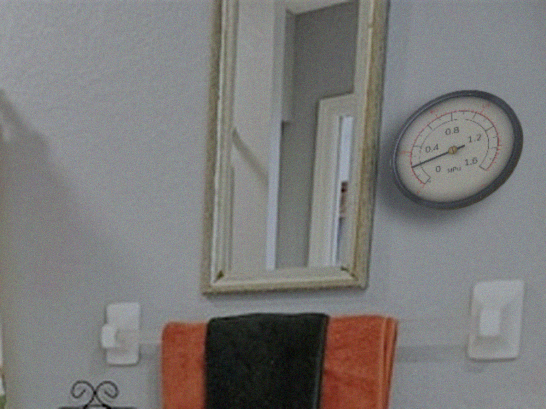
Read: 0.2 MPa
